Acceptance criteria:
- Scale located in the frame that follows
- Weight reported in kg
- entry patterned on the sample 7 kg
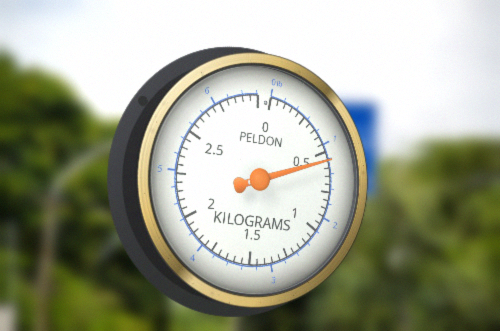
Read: 0.55 kg
